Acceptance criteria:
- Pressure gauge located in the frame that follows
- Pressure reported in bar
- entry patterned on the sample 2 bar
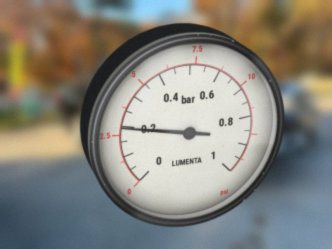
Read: 0.2 bar
